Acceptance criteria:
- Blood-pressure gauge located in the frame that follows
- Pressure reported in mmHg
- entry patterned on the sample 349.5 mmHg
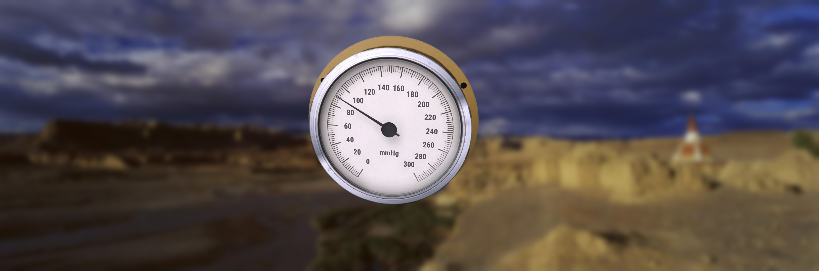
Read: 90 mmHg
